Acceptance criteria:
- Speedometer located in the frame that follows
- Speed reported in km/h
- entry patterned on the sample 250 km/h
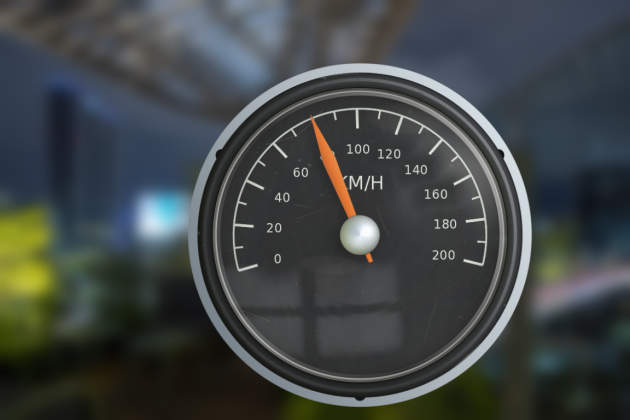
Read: 80 km/h
